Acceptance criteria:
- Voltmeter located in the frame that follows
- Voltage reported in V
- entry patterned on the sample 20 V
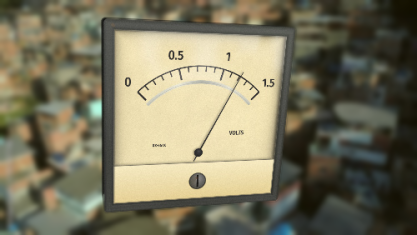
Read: 1.2 V
